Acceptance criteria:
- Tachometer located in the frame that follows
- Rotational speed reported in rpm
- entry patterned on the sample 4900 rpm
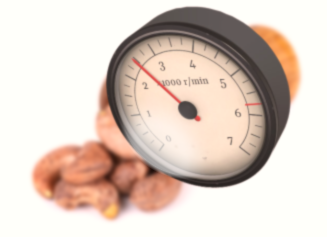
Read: 2500 rpm
